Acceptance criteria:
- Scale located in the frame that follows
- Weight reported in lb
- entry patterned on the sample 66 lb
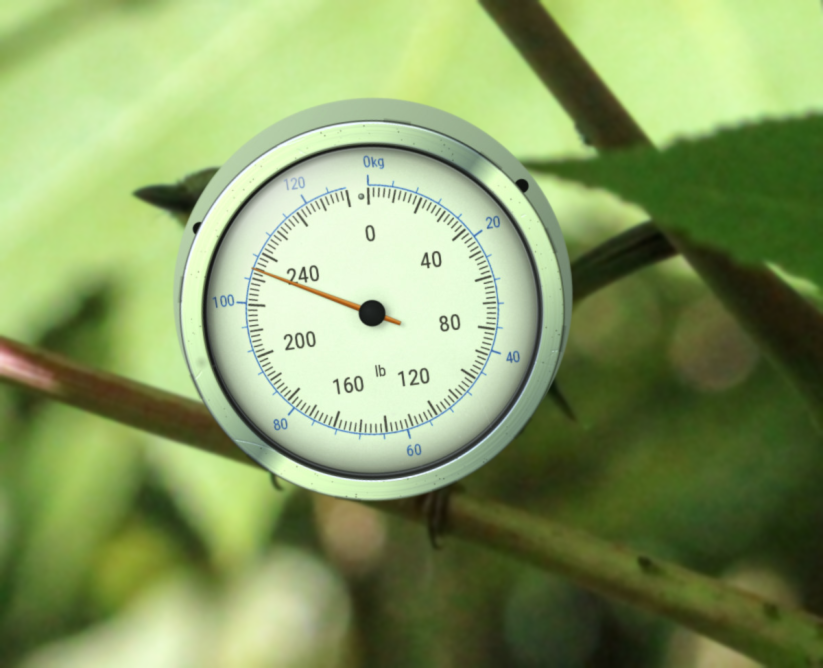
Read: 234 lb
